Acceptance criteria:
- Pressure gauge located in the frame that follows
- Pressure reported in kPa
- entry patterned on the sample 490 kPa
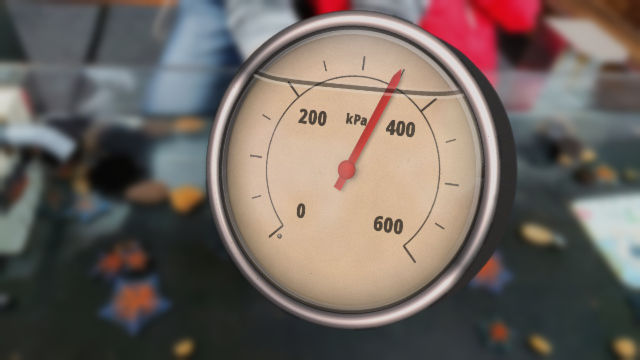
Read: 350 kPa
